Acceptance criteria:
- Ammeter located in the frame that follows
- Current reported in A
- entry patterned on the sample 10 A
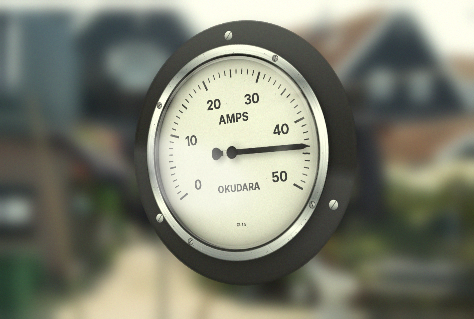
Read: 44 A
